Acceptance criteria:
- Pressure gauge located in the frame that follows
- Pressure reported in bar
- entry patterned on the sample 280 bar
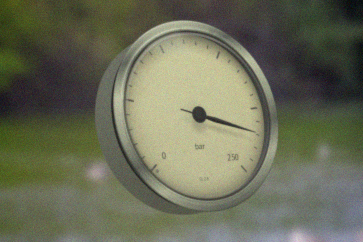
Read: 220 bar
